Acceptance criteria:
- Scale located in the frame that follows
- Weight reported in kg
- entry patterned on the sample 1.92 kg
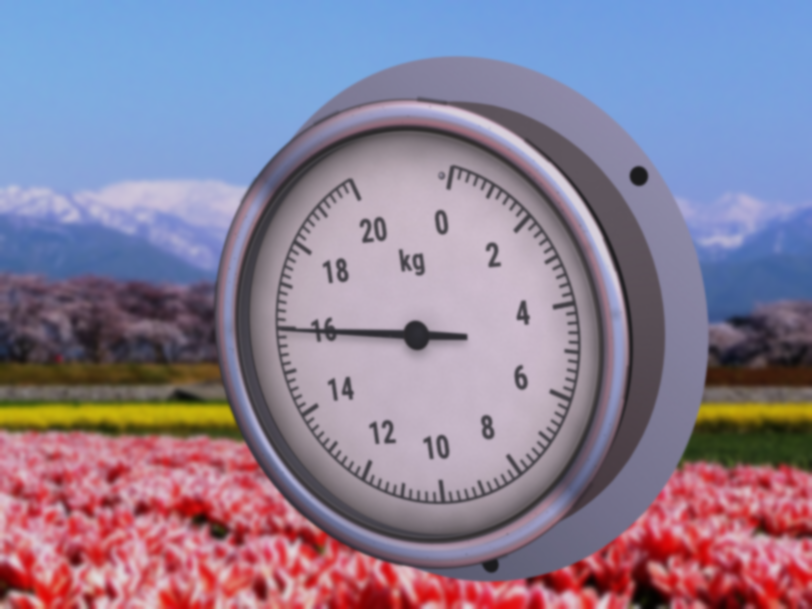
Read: 16 kg
